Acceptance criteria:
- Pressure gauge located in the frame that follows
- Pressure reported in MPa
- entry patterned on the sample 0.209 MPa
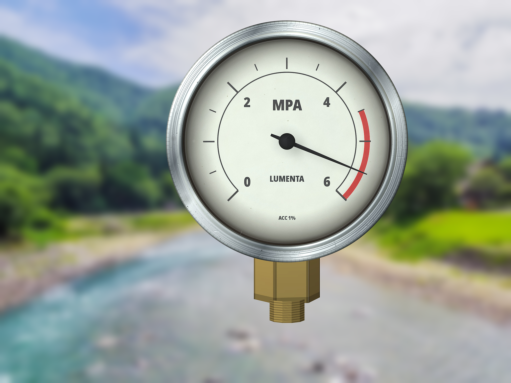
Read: 5.5 MPa
